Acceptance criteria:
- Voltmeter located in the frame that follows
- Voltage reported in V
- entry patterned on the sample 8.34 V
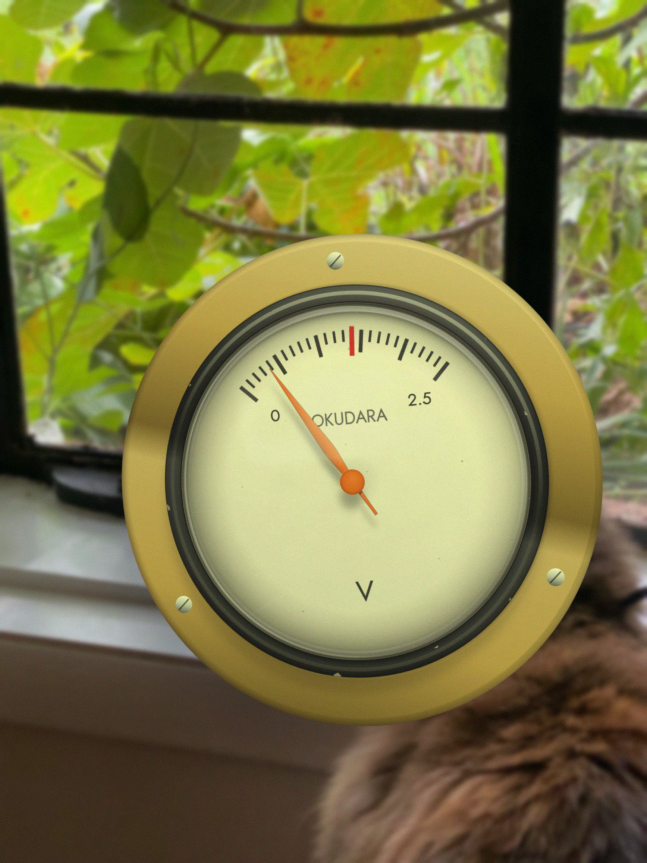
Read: 0.4 V
